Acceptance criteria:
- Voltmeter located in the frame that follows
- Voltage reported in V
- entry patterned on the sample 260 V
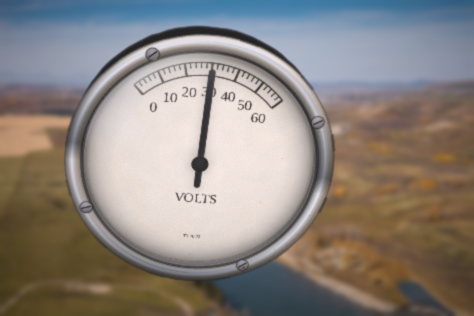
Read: 30 V
